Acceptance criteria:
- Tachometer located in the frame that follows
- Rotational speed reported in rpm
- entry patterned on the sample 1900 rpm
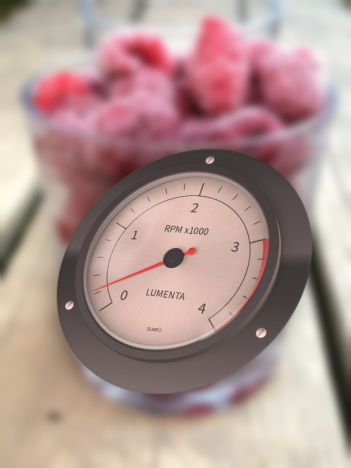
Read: 200 rpm
